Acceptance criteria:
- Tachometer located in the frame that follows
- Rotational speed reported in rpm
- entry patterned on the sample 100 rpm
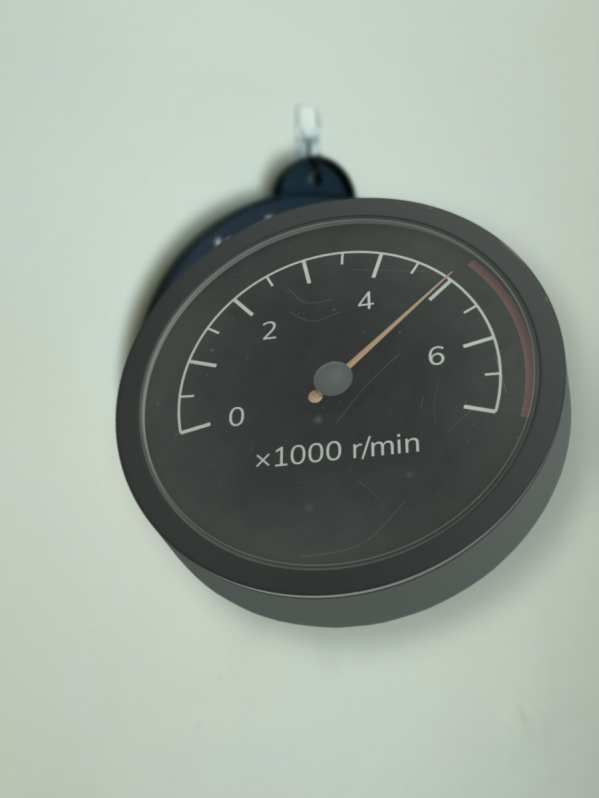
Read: 5000 rpm
